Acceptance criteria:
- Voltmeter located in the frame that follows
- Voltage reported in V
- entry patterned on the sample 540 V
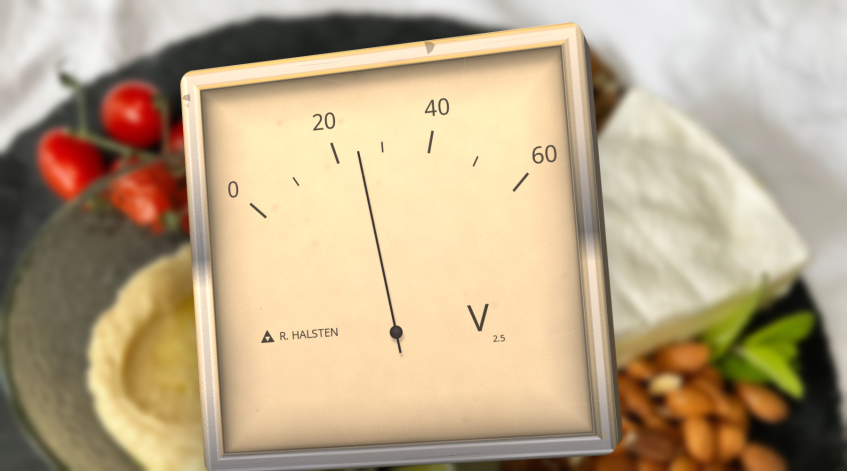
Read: 25 V
